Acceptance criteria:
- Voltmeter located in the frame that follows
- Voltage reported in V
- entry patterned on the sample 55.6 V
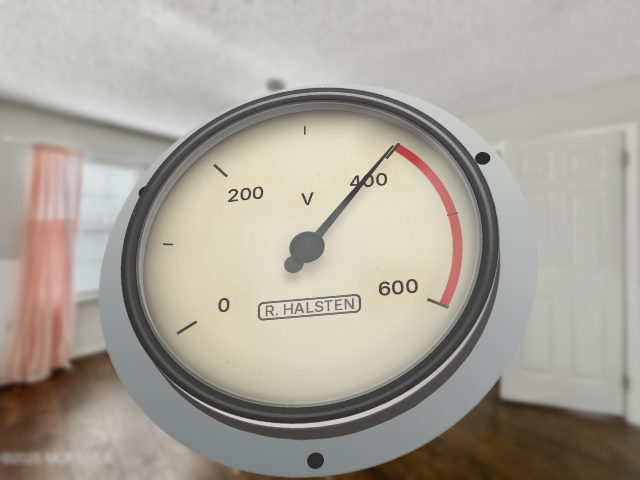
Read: 400 V
